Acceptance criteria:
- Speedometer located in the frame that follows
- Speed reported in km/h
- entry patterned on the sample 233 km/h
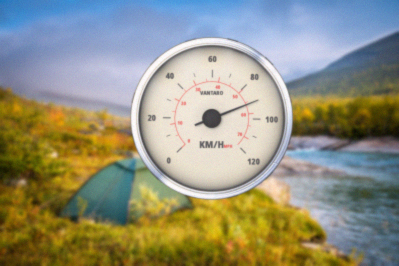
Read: 90 km/h
